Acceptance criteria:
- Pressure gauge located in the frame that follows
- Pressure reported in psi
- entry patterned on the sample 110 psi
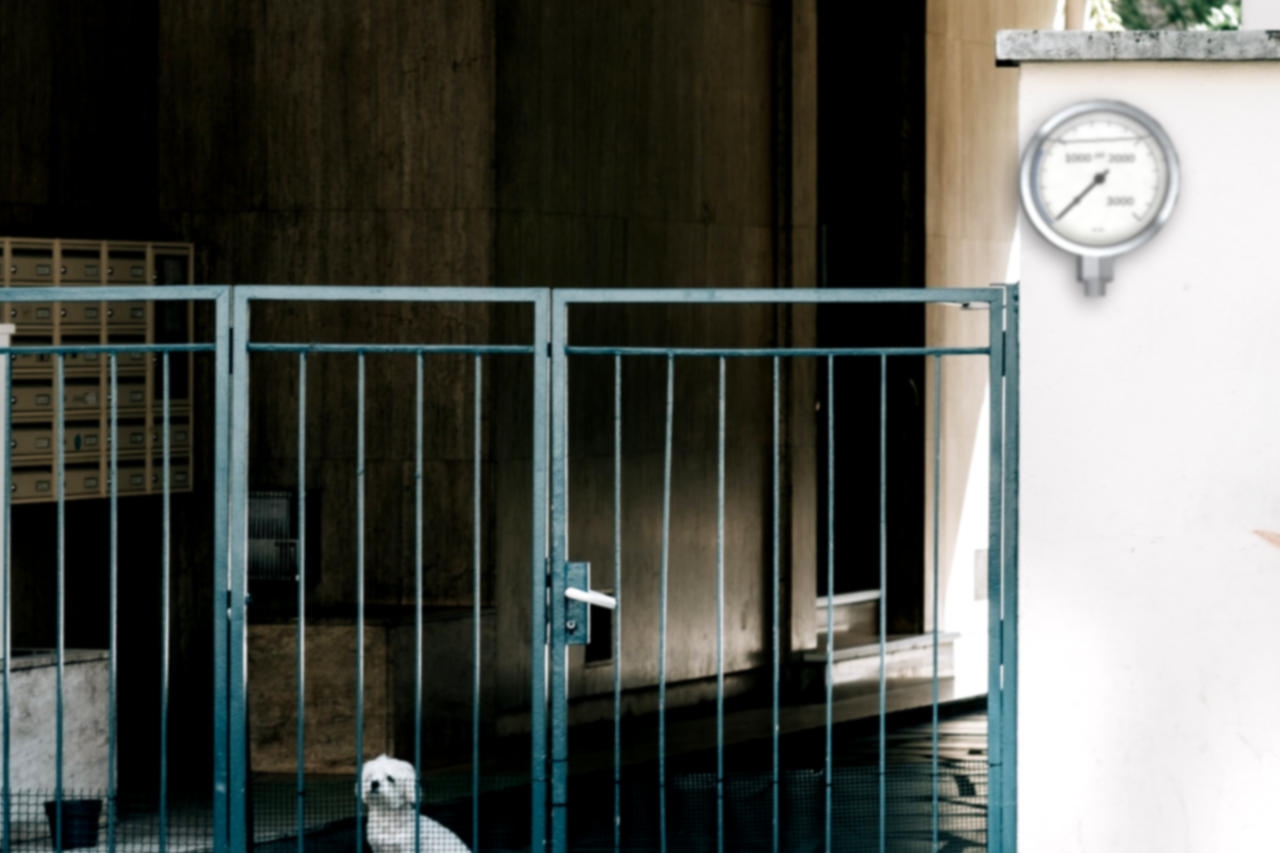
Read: 0 psi
